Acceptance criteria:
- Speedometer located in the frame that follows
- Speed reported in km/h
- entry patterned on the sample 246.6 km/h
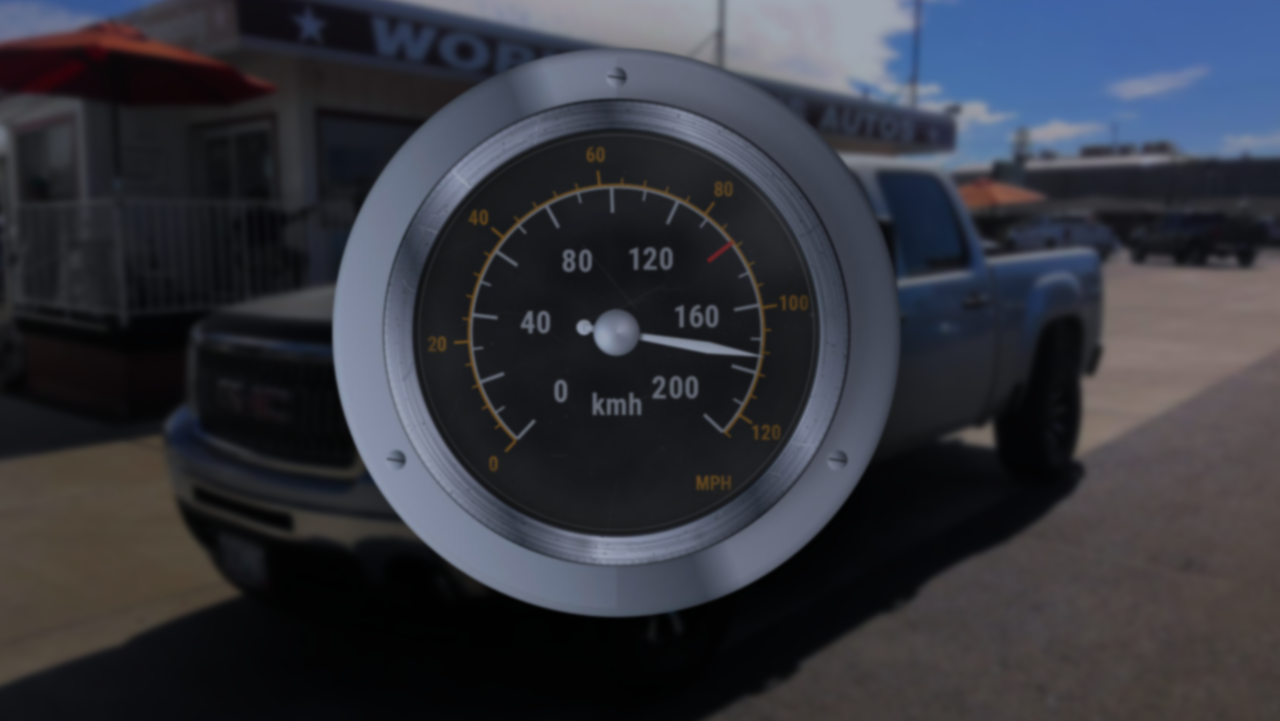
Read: 175 km/h
